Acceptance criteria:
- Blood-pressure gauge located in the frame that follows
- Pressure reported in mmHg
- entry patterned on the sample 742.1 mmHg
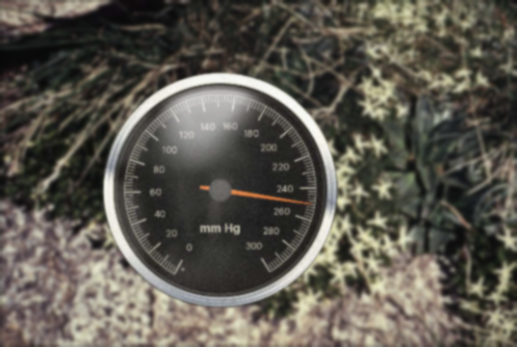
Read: 250 mmHg
